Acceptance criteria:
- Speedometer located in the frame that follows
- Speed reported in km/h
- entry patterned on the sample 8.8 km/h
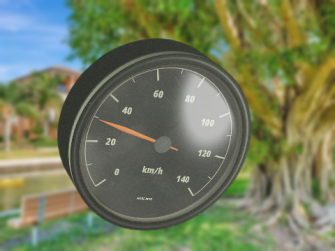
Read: 30 km/h
